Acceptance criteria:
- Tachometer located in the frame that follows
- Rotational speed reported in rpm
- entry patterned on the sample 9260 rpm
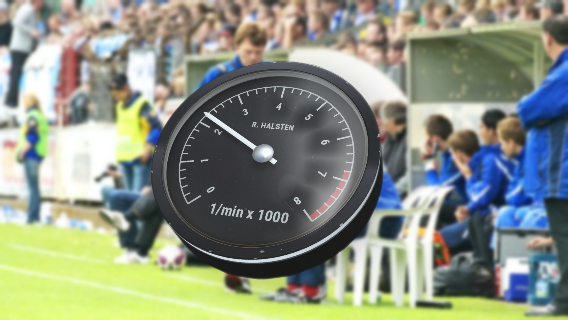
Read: 2200 rpm
